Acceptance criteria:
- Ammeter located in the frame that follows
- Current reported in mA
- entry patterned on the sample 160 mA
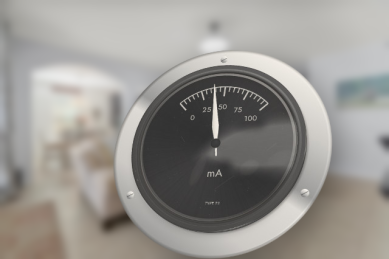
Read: 40 mA
